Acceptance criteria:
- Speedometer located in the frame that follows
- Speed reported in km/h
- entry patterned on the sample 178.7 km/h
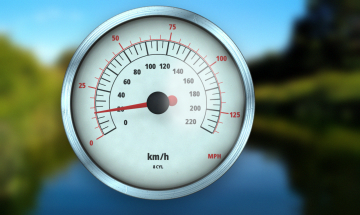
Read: 20 km/h
